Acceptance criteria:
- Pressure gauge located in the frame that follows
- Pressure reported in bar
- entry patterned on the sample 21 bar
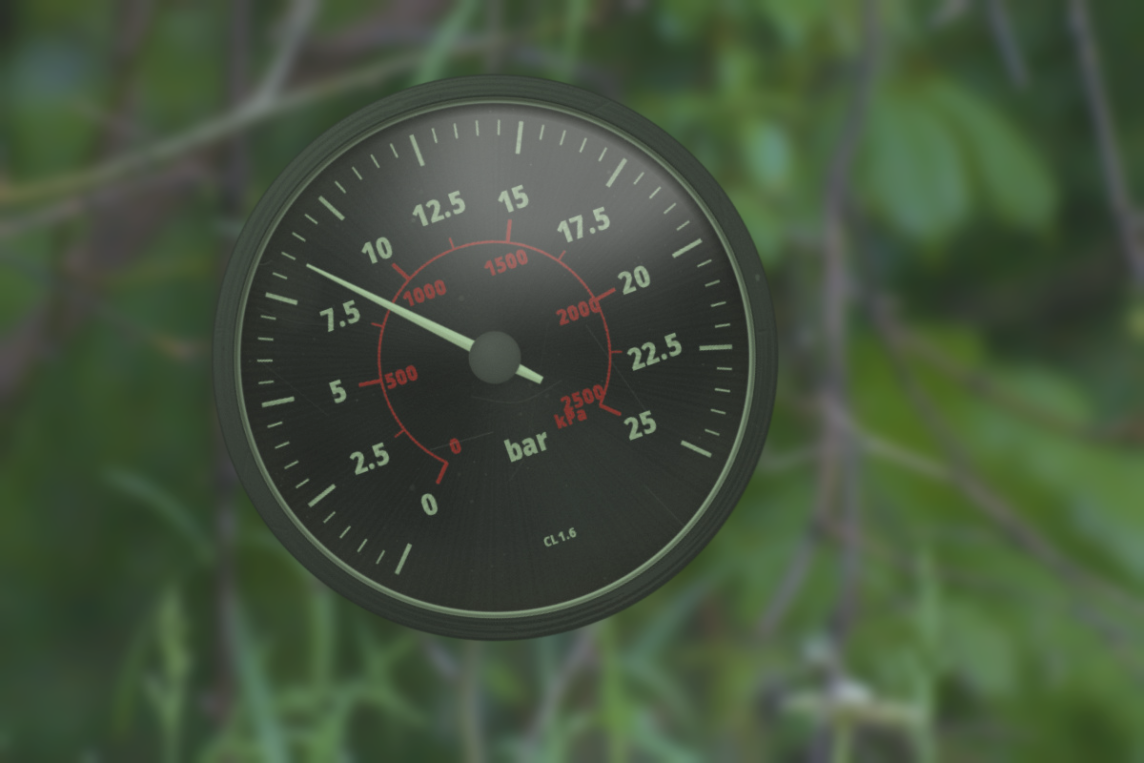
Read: 8.5 bar
